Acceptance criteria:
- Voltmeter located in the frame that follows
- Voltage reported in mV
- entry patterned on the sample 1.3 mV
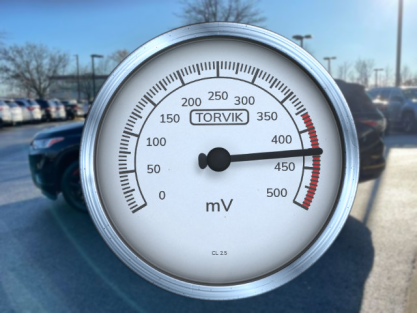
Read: 430 mV
